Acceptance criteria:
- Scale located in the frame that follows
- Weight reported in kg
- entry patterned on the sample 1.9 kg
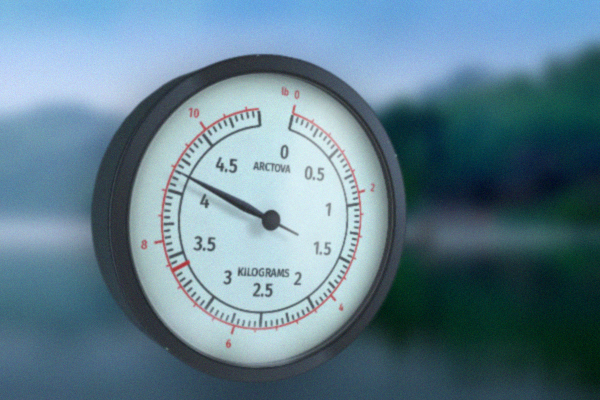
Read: 4.15 kg
